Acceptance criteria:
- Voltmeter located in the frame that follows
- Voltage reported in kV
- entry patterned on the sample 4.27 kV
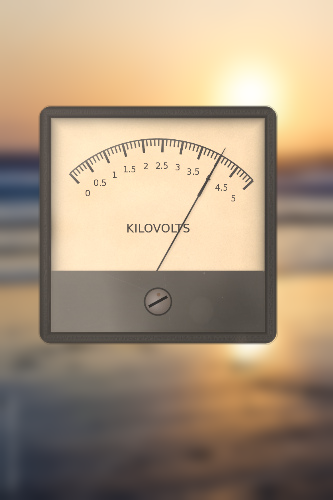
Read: 4 kV
